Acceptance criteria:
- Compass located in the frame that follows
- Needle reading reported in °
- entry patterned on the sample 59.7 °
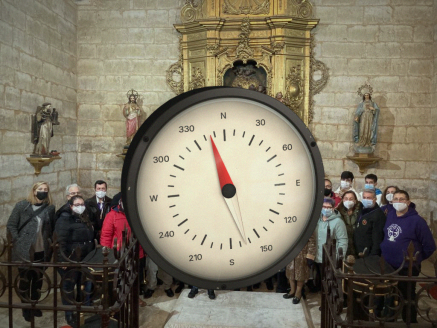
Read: 345 °
